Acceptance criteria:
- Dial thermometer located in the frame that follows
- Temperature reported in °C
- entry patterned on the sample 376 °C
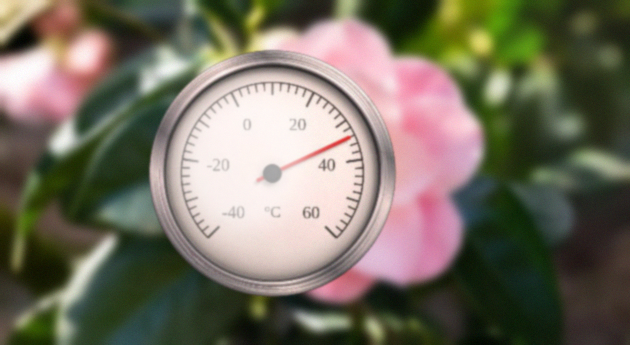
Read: 34 °C
